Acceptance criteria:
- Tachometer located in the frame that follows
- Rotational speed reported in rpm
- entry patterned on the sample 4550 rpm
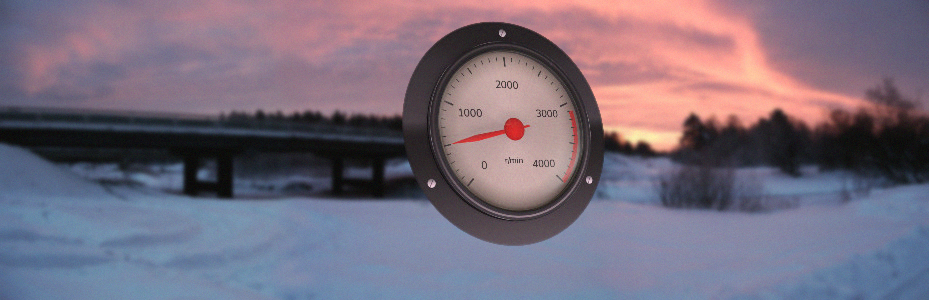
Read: 500 rpm
